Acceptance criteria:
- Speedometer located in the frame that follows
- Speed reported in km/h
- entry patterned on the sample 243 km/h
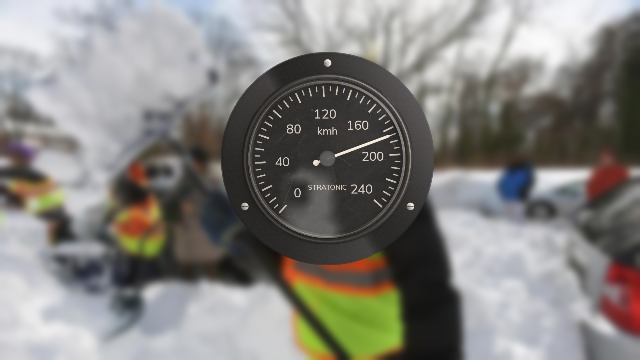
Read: 185 km/h
